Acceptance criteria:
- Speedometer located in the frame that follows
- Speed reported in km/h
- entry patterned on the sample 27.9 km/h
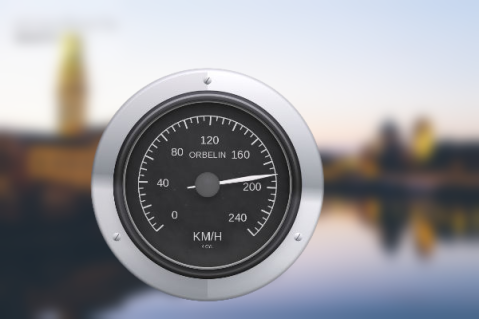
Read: 190 km/h
